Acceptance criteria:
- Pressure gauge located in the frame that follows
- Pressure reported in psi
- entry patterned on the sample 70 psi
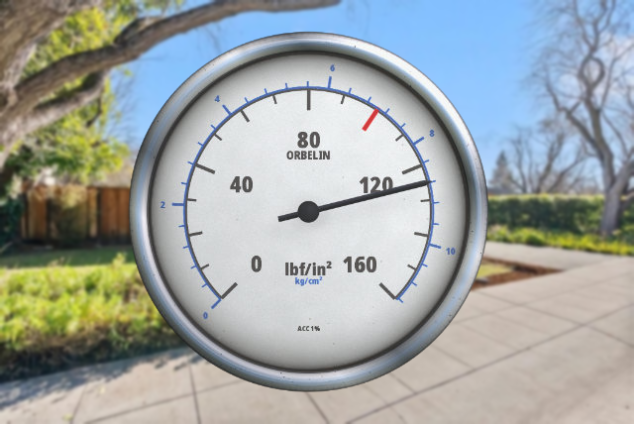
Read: 125 psi
